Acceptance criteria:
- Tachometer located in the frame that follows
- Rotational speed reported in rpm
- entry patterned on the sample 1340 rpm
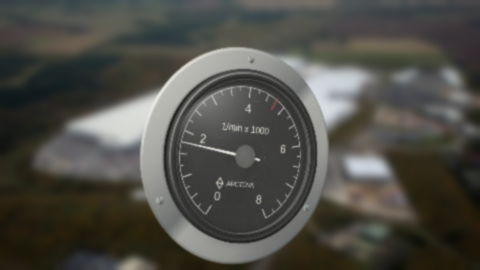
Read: 1750 rpm
